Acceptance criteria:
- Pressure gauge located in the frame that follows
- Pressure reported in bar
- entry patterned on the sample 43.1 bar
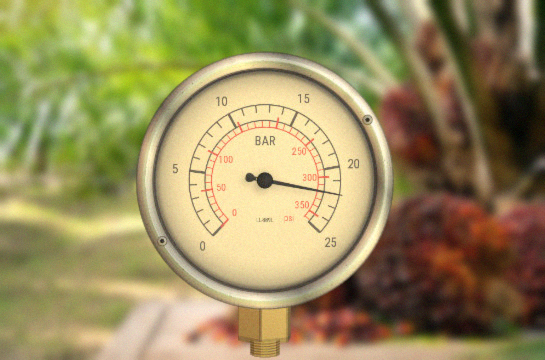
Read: 22 bar
